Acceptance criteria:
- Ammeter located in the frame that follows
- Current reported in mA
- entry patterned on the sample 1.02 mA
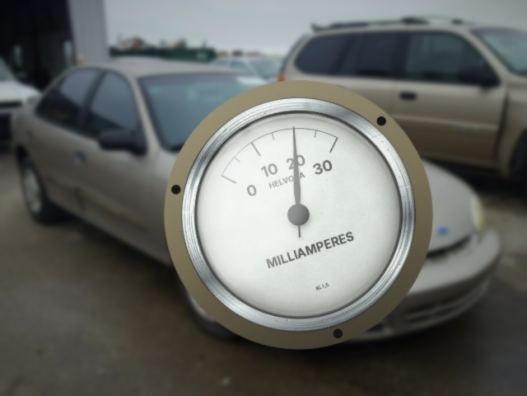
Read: 20 mA
